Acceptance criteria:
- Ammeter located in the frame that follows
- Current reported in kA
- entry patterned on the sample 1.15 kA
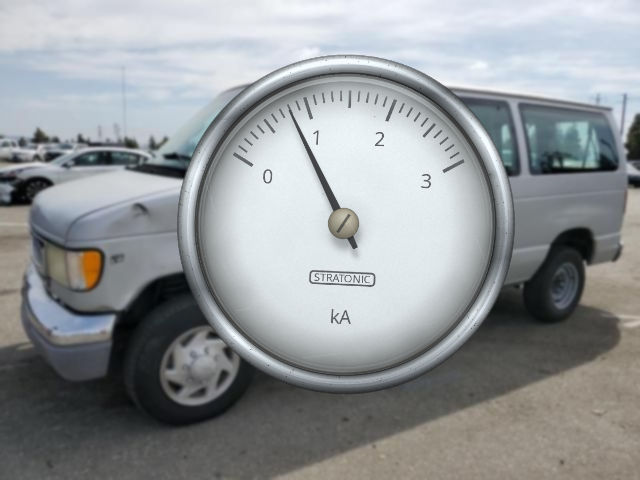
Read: 0.8 kA
